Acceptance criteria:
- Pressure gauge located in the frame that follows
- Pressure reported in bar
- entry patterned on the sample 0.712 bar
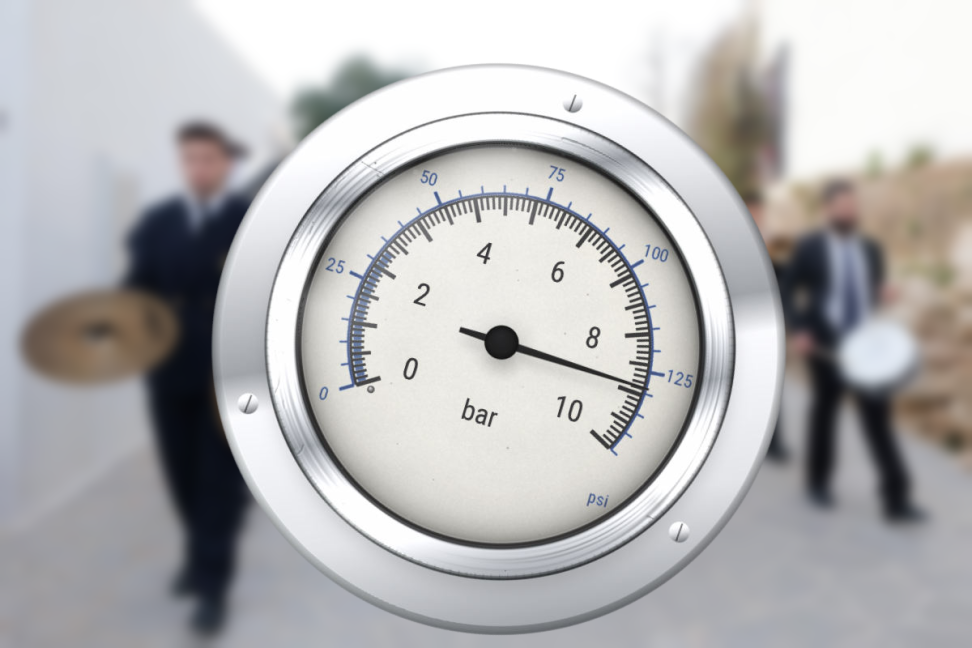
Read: 8.9 bar
